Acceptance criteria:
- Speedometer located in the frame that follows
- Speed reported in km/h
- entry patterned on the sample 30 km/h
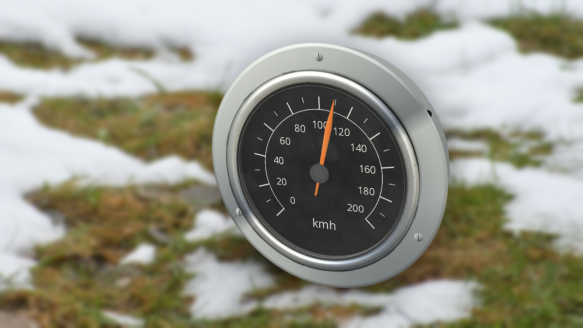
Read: 110 km/h
